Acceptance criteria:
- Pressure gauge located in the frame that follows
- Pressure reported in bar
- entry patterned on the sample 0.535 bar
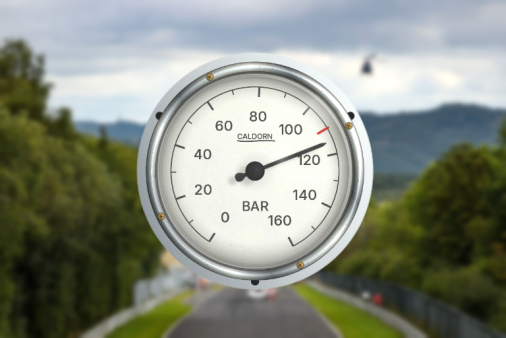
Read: 115 bar
